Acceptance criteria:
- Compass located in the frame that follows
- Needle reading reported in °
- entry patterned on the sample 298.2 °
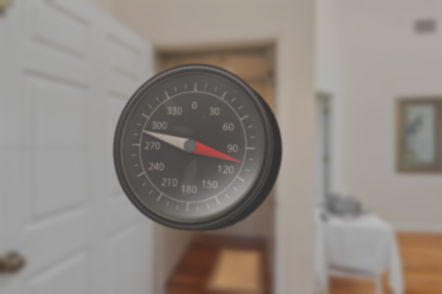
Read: 105 °
